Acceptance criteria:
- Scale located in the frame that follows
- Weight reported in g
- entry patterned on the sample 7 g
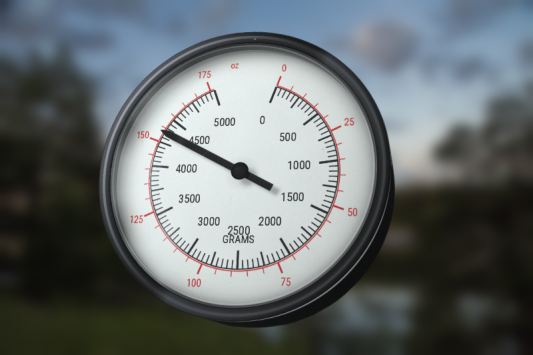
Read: 4350 g
